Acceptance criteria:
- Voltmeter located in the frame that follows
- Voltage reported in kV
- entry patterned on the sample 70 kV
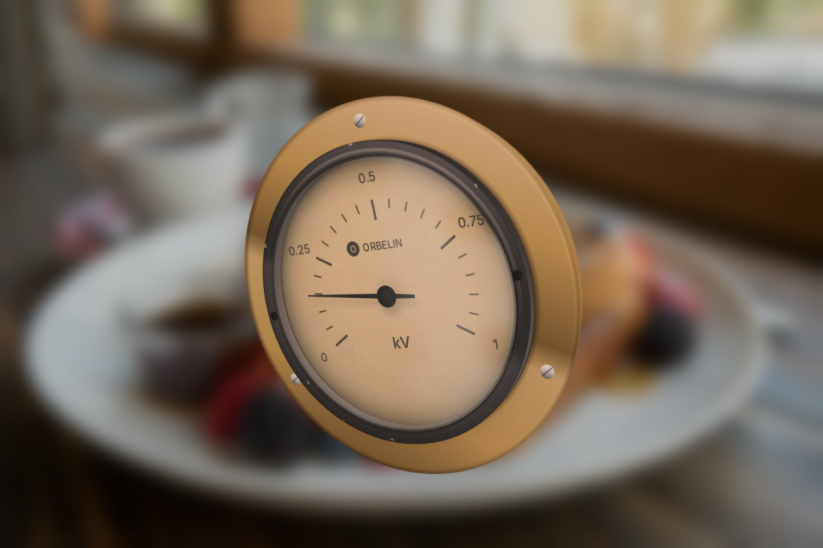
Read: 0.15 kV
